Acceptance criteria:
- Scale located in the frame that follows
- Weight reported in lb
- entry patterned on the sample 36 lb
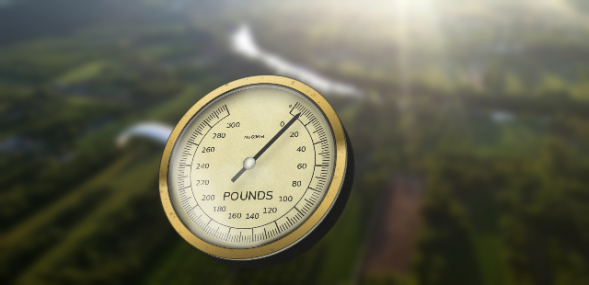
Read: 10 lb
